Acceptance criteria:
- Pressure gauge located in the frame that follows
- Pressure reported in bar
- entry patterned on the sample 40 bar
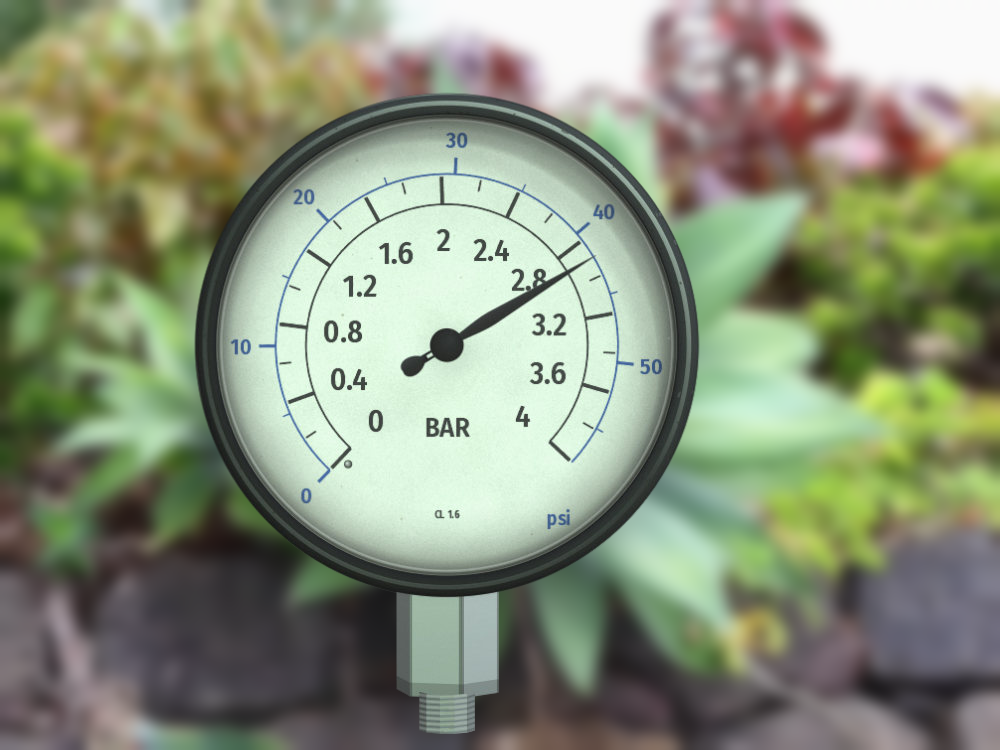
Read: 2.9 bar
